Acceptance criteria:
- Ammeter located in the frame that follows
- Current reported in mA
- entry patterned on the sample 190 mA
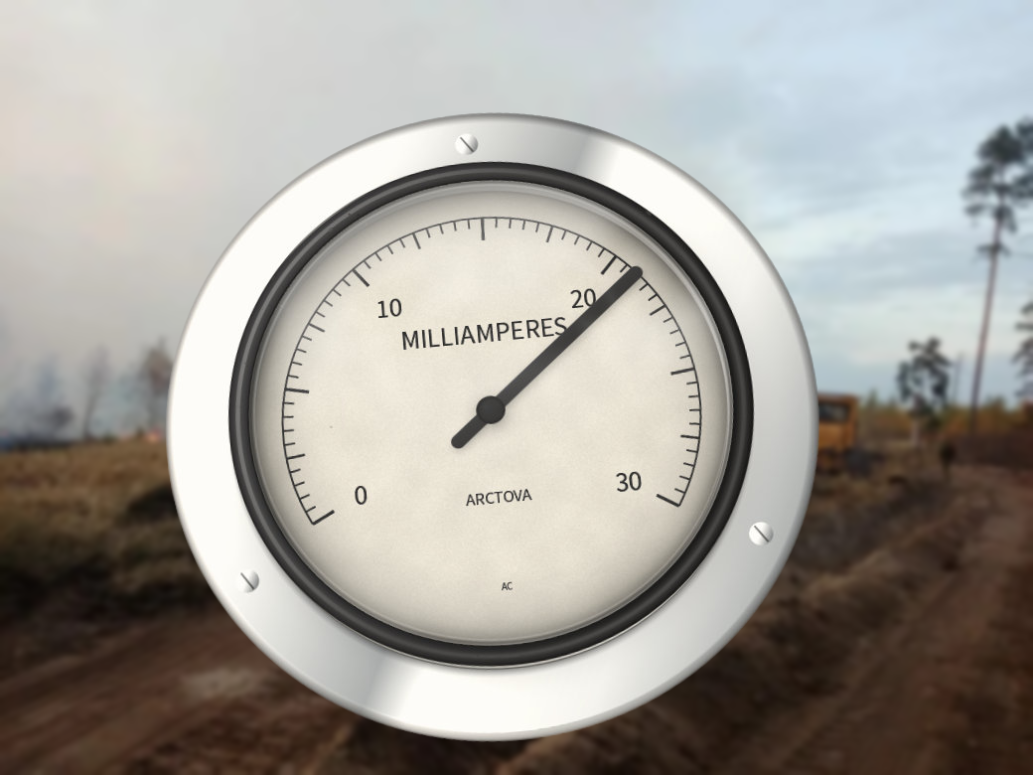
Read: 21 mA
